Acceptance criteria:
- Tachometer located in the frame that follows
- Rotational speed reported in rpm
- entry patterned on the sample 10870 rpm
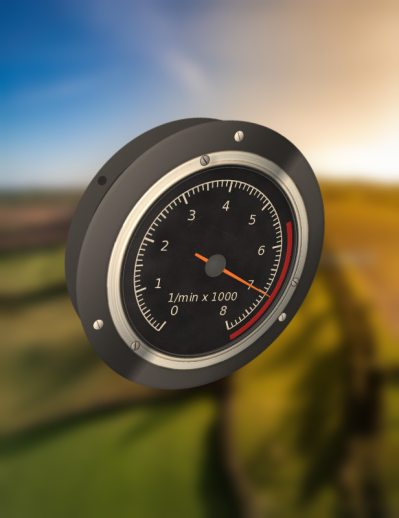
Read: 7000 rpm
